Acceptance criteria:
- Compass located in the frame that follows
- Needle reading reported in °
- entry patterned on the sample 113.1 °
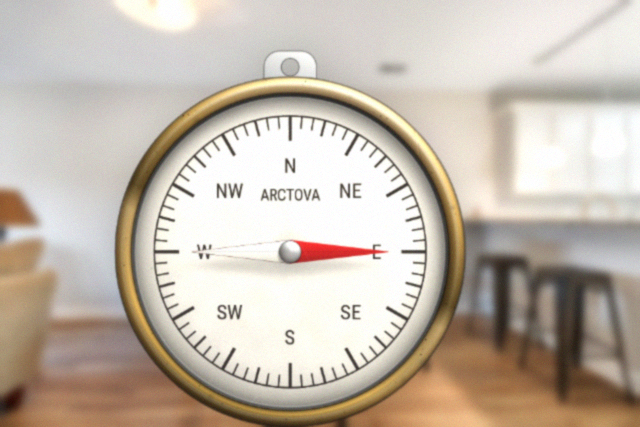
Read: 90 °
